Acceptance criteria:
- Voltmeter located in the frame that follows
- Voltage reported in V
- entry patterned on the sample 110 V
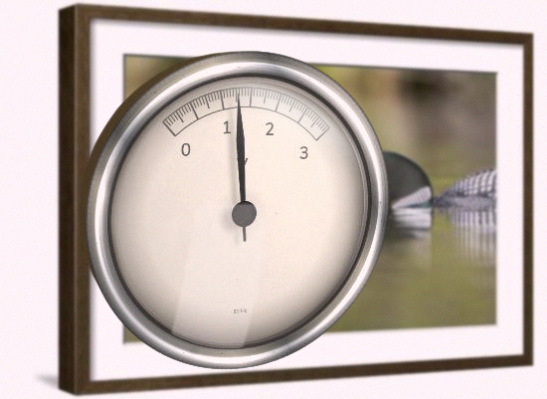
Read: 1.25 V
